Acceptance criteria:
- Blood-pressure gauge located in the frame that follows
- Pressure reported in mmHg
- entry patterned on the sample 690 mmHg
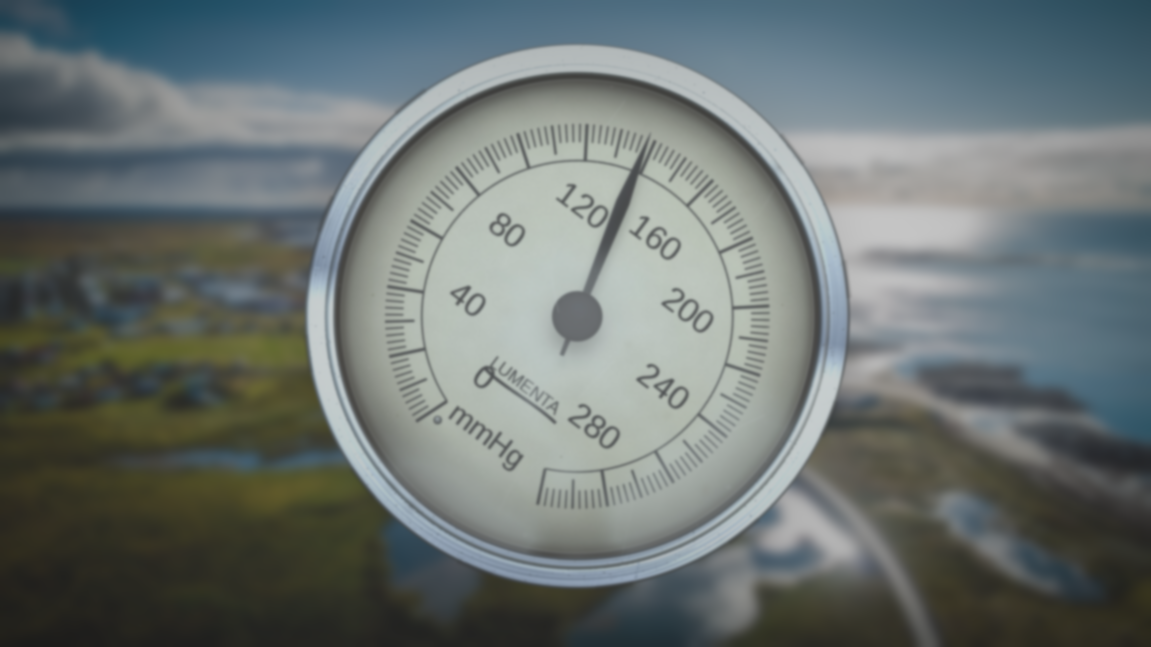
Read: 138 mmHg
